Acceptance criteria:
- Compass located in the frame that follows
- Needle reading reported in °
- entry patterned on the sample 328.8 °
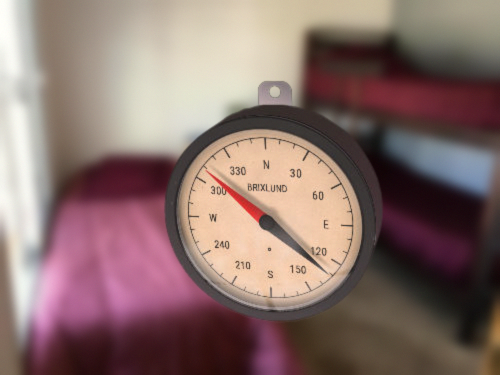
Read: 310 °
